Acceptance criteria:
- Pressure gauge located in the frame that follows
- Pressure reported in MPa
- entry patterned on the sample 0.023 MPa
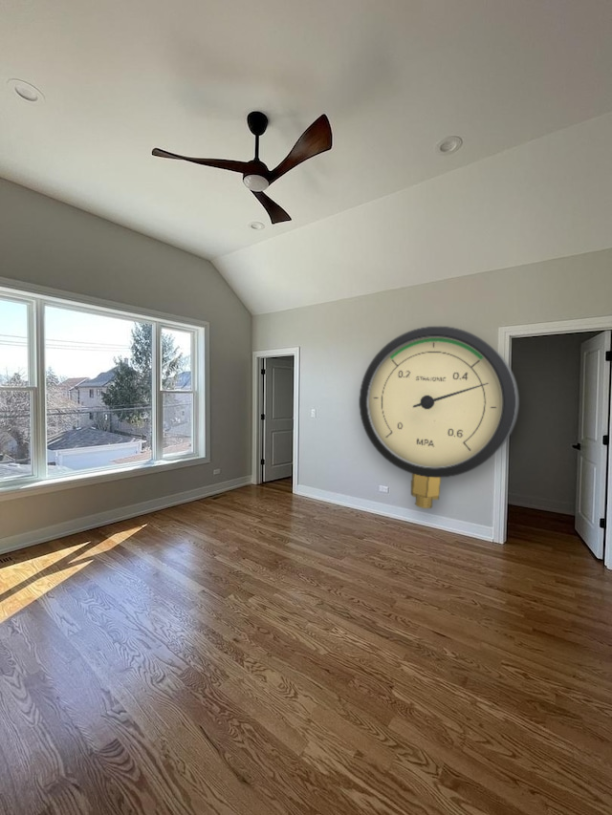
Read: 0.45 MPa
